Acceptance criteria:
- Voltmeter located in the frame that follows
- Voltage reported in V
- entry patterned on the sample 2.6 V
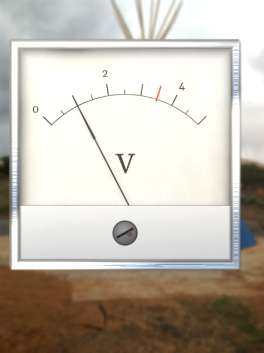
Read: 1 V
